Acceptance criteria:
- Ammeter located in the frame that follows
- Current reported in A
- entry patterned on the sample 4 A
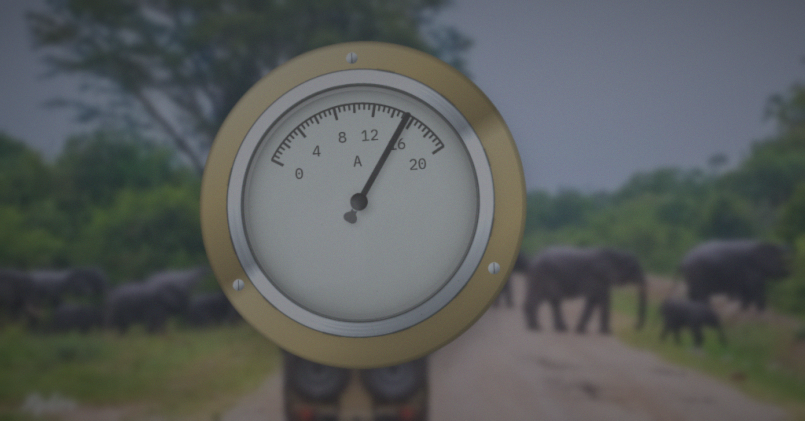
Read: 15.5 A
